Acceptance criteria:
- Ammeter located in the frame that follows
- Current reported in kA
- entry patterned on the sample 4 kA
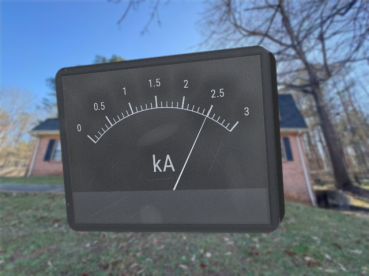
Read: 2.5 kA
